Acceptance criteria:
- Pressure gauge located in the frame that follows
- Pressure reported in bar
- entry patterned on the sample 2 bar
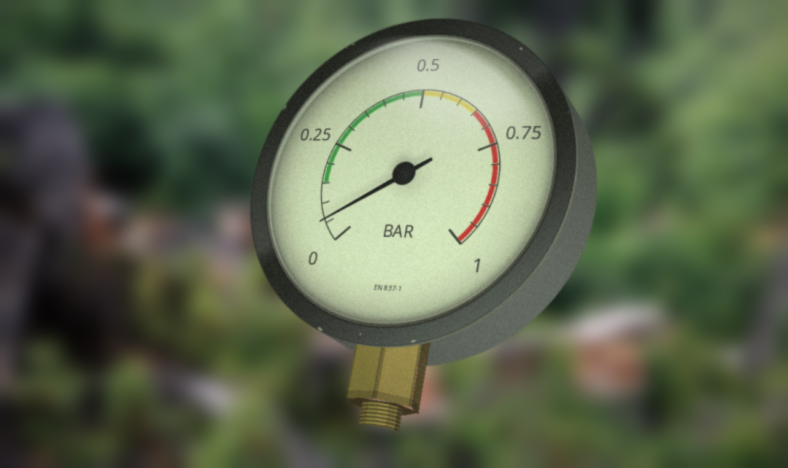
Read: 0.05 bar
